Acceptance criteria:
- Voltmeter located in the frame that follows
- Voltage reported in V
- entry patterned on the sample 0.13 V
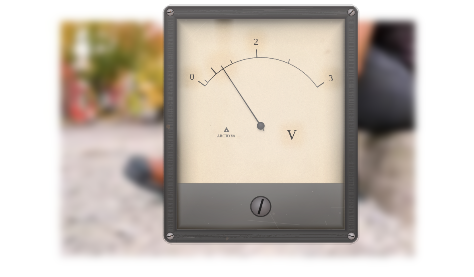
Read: 1.25 V
